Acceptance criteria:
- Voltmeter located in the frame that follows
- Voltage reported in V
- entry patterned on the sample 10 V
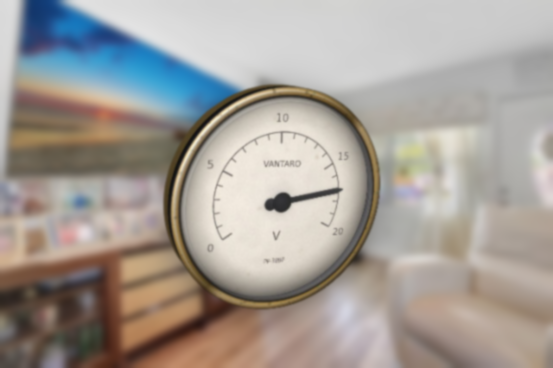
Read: 17 V
